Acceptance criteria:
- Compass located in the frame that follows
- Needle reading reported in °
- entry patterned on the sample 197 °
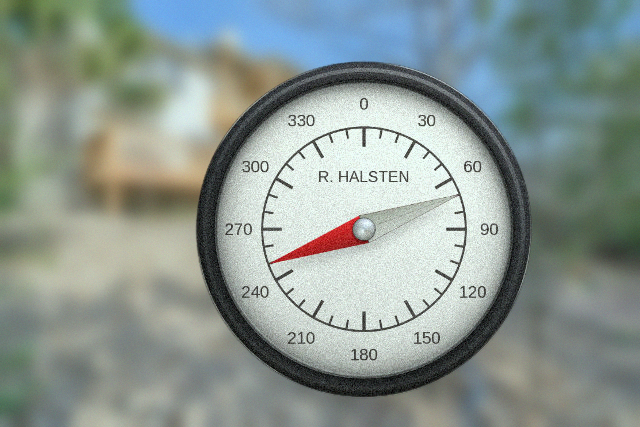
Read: 250 °
